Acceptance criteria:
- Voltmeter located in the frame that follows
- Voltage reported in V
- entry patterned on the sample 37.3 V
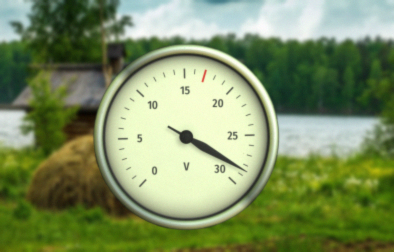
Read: 28.5 V
